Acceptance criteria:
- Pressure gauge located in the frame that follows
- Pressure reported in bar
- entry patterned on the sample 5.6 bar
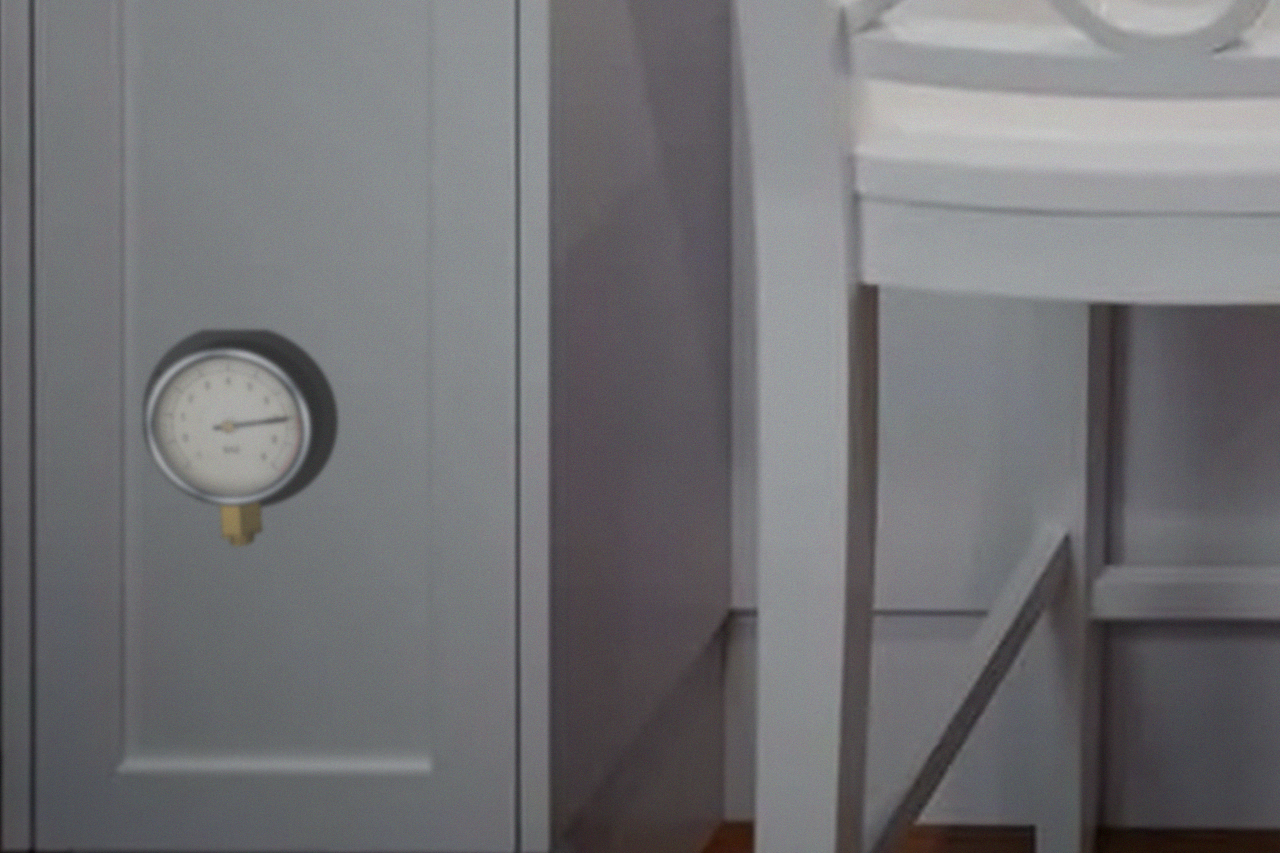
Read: 7 bar
